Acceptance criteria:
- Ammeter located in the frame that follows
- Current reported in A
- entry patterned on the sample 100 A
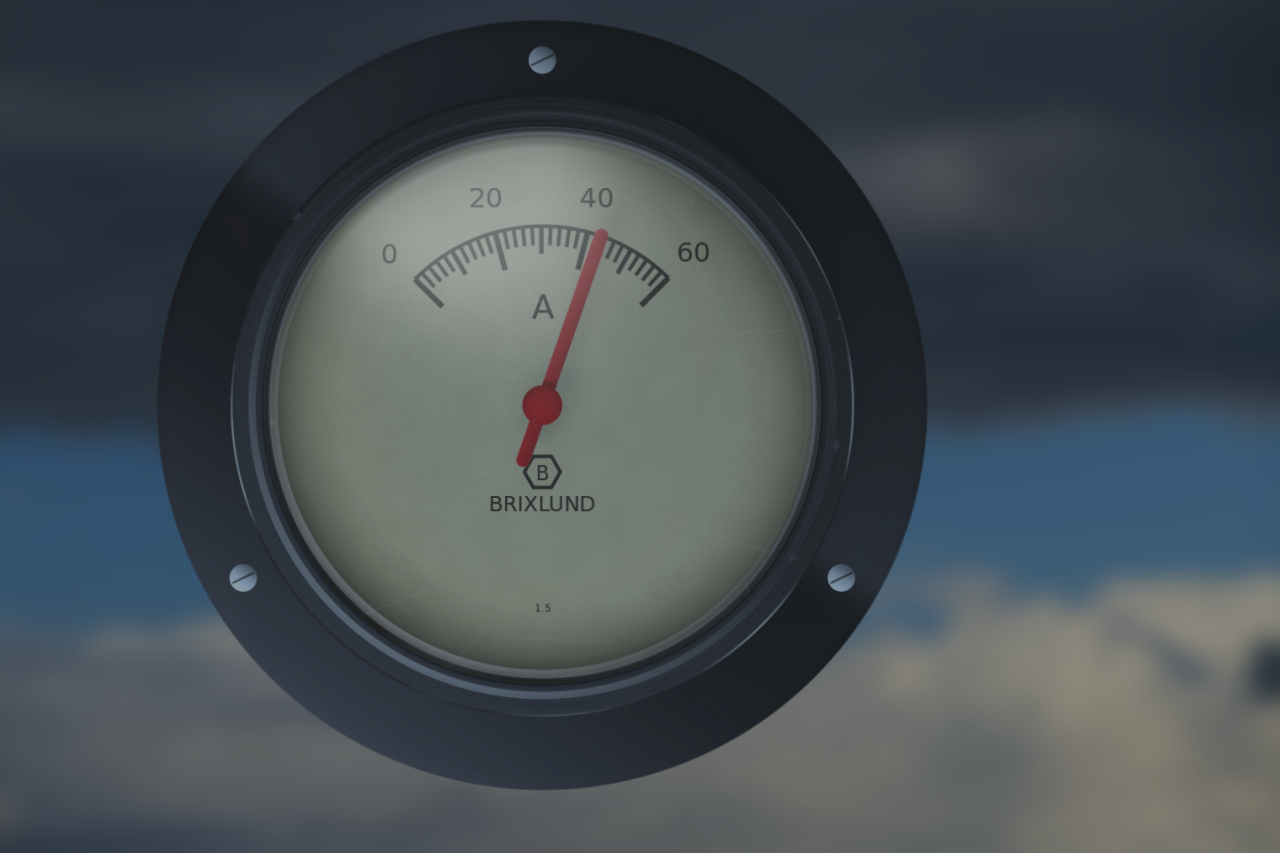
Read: 43 A
